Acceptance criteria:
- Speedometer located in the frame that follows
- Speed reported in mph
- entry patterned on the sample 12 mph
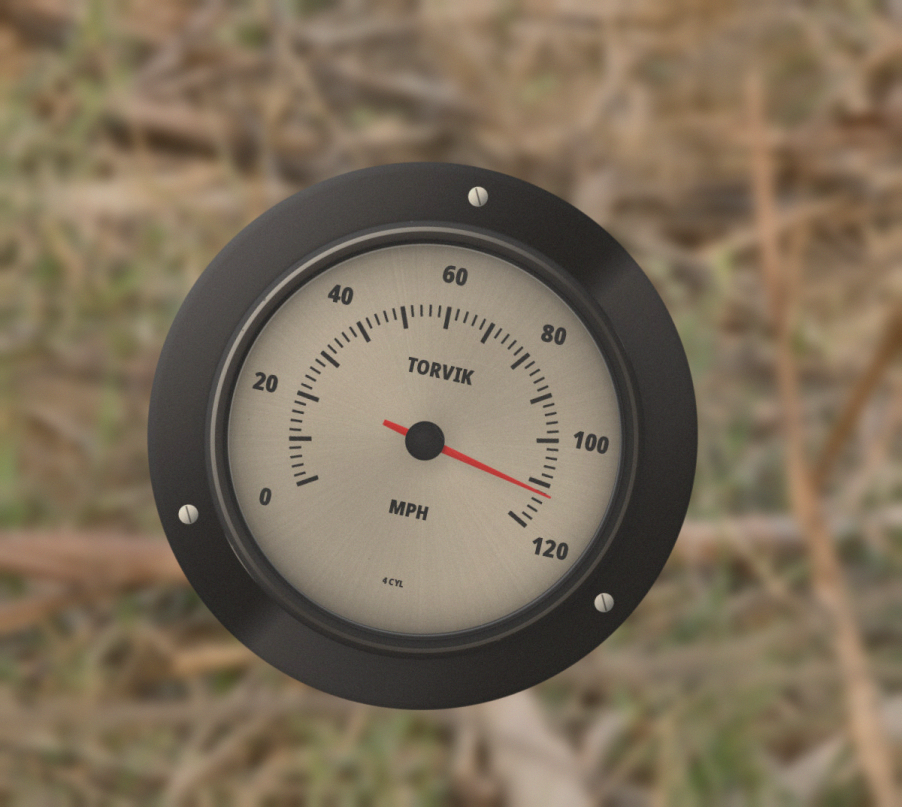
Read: 112 mph
